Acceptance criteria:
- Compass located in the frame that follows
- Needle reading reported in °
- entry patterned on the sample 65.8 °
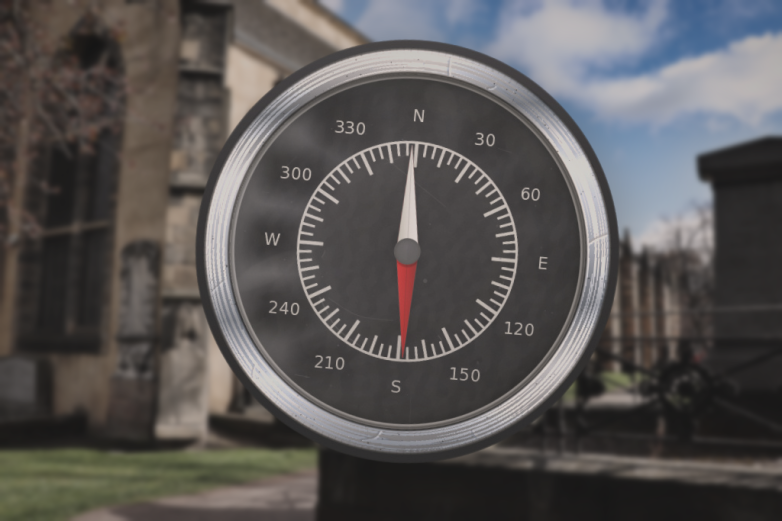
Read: 177.5 °
